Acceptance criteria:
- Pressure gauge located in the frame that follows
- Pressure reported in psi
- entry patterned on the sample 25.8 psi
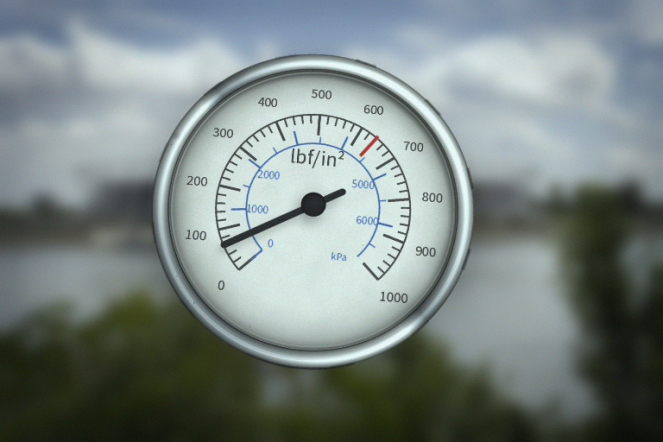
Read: 60 psi
